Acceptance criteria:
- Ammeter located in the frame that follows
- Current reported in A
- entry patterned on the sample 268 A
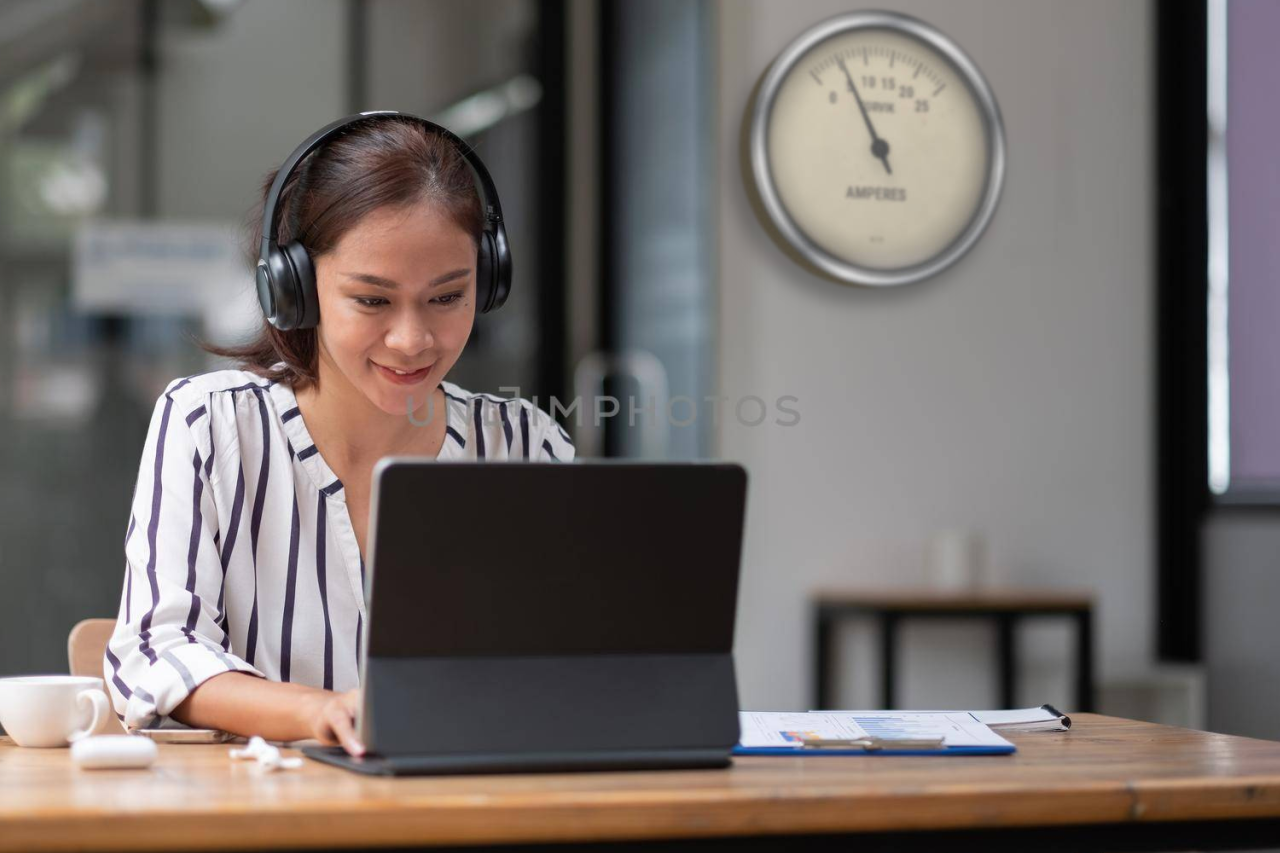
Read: 5 A
